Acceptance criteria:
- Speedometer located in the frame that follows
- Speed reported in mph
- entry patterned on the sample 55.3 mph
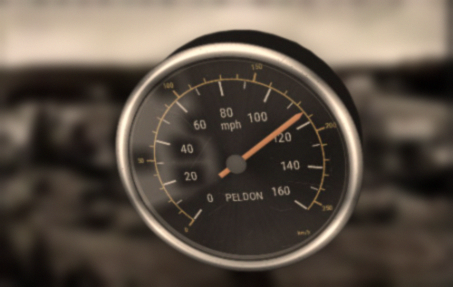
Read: 115 mph
